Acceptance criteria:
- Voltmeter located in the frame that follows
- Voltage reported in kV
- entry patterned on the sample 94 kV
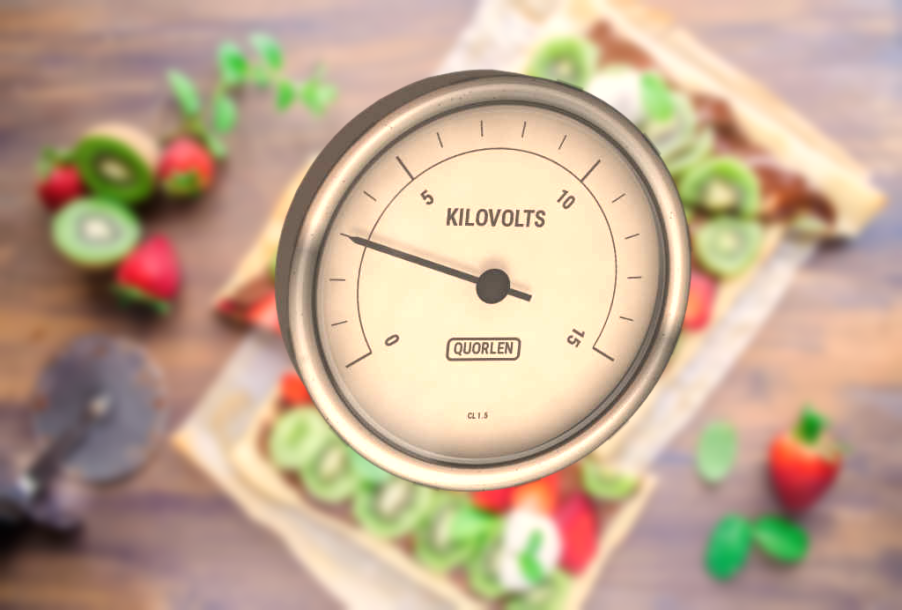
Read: 3 kV
